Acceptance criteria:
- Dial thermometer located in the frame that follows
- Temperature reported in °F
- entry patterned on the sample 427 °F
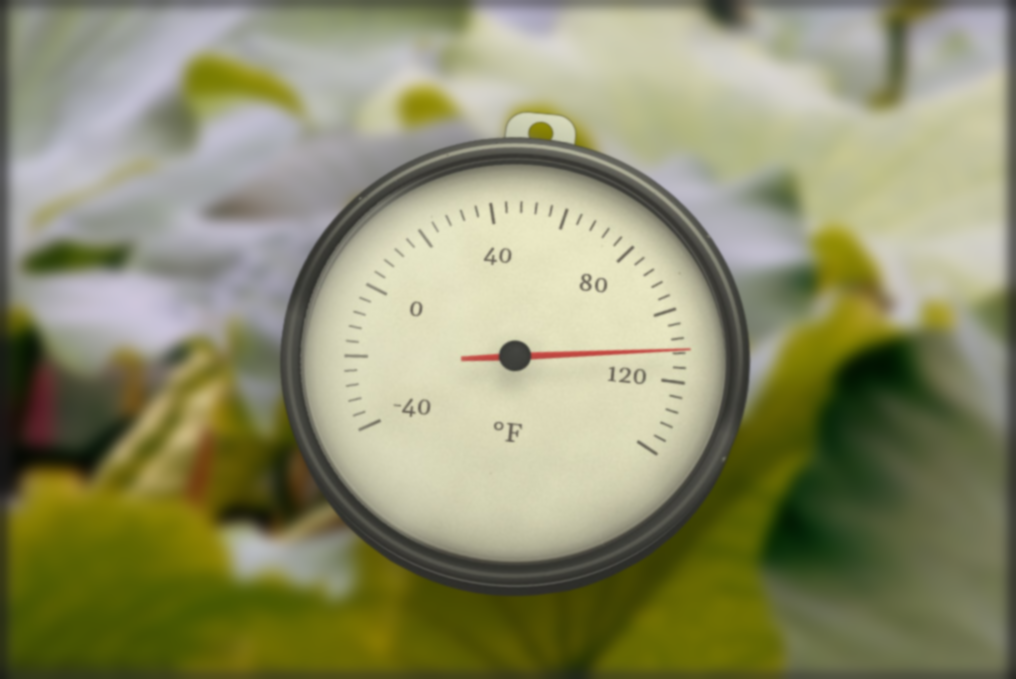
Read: 112 °F
